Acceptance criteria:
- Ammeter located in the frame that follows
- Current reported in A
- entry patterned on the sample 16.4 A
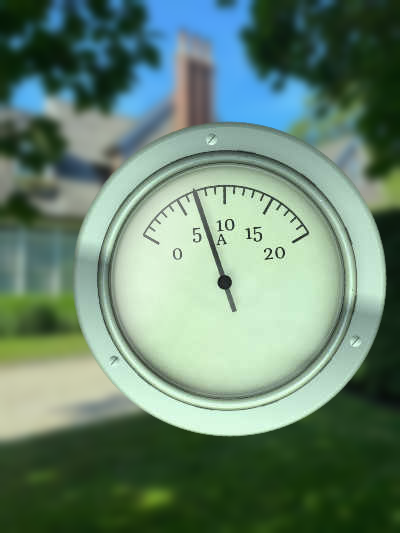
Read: 7 A
